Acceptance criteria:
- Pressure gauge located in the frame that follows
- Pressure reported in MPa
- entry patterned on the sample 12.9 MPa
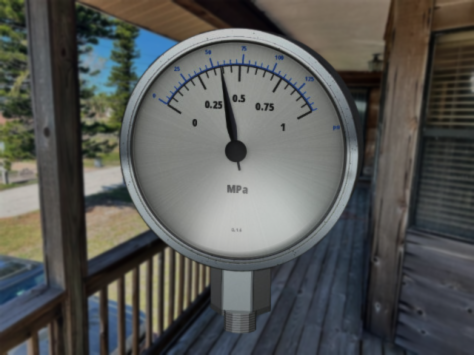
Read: 0.4 MPa
